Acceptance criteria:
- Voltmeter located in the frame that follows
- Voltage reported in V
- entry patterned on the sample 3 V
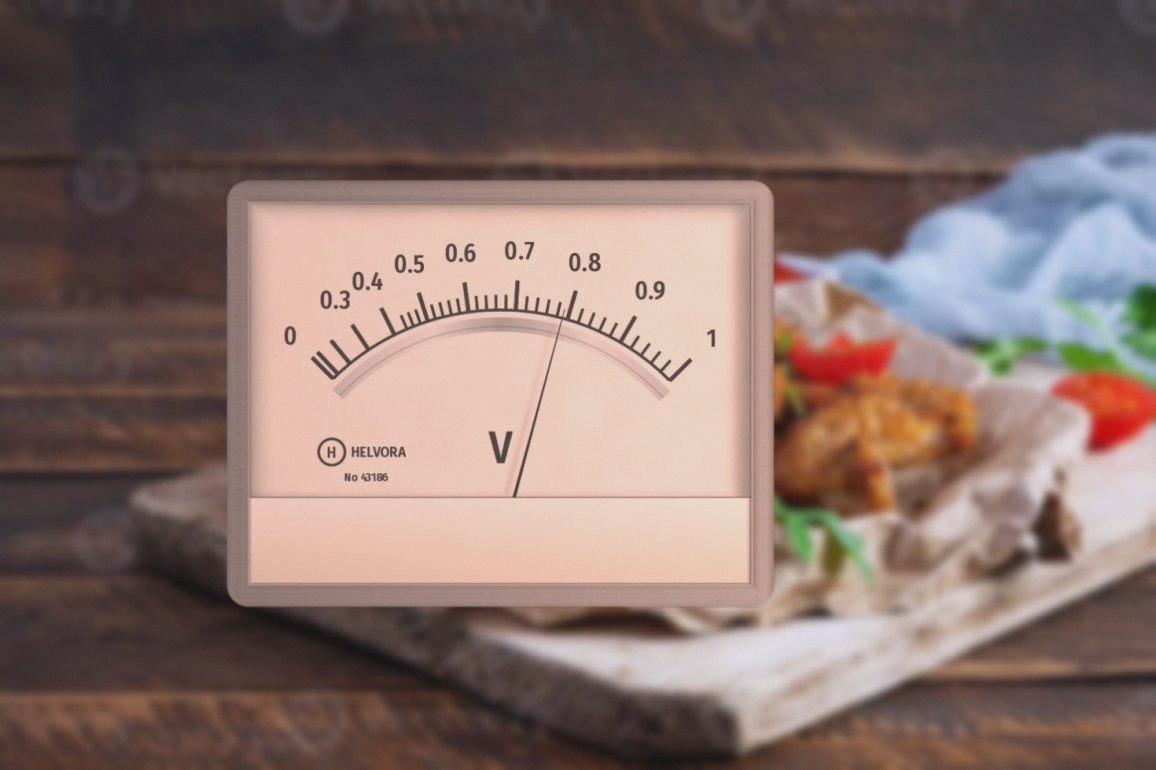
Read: 0.79 V
